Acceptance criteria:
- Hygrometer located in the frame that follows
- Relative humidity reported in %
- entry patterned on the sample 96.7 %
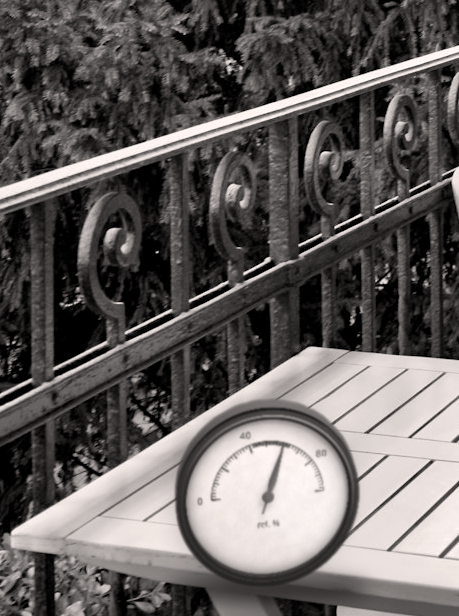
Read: 60 %
